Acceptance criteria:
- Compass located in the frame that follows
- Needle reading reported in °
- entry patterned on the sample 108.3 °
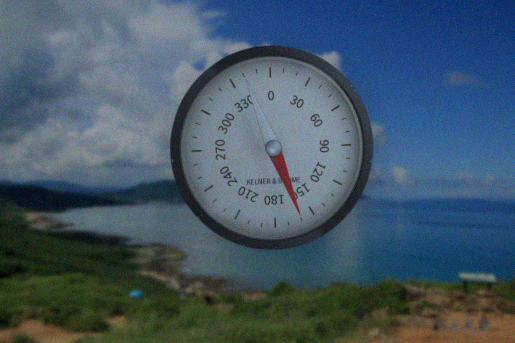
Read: 160 °
